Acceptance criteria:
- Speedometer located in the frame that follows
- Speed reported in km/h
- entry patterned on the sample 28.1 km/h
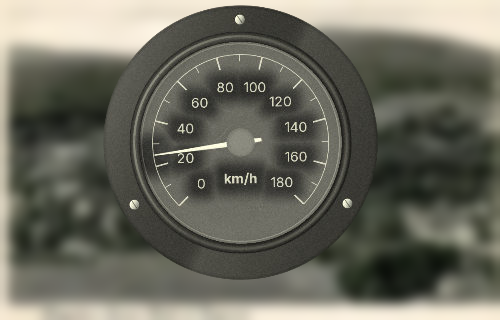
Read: 25 km/h
